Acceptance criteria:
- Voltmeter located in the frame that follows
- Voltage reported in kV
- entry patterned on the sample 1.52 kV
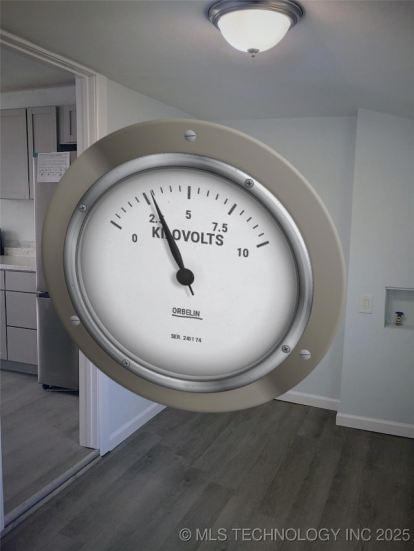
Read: 3 kV
